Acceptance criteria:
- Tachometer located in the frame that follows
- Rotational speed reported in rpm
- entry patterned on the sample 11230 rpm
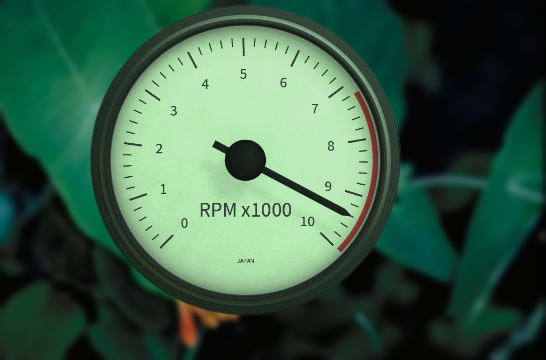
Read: 9400 rpm
